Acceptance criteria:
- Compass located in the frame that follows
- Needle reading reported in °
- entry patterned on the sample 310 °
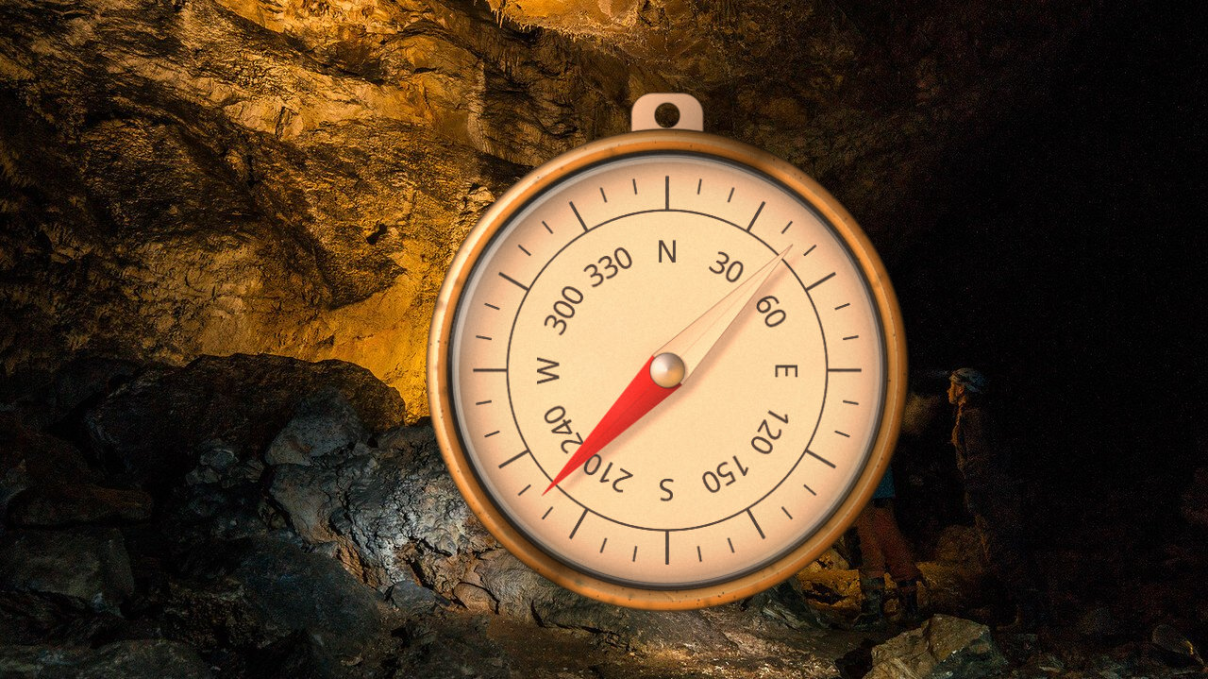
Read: 225 °
